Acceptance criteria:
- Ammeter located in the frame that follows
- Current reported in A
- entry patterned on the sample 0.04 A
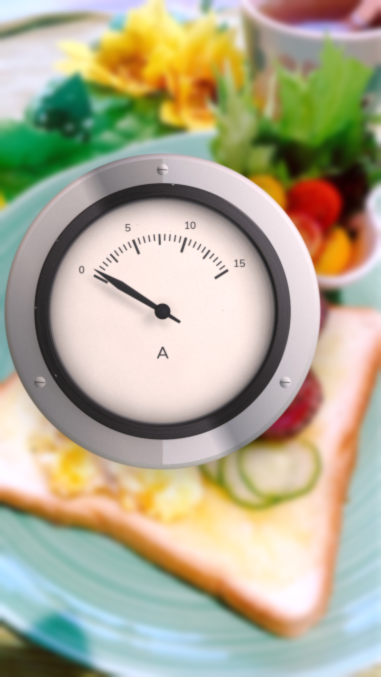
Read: 0.5 A
